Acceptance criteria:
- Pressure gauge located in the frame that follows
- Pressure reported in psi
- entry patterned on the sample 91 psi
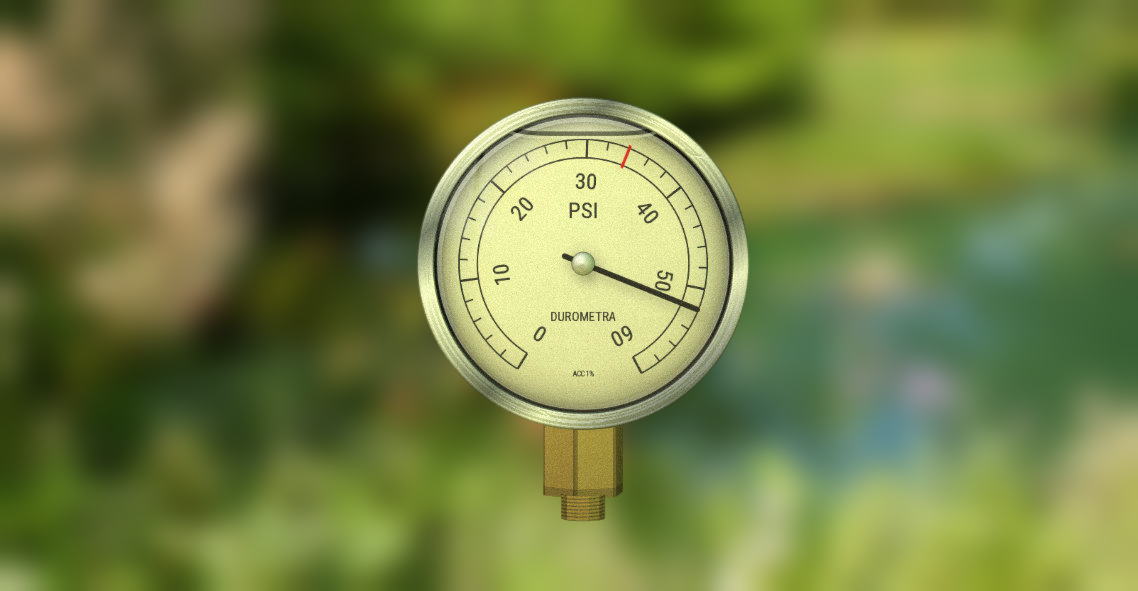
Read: 52 psi
